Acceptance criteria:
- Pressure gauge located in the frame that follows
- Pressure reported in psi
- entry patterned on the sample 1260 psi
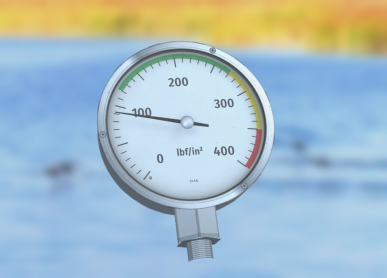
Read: 90 psi
